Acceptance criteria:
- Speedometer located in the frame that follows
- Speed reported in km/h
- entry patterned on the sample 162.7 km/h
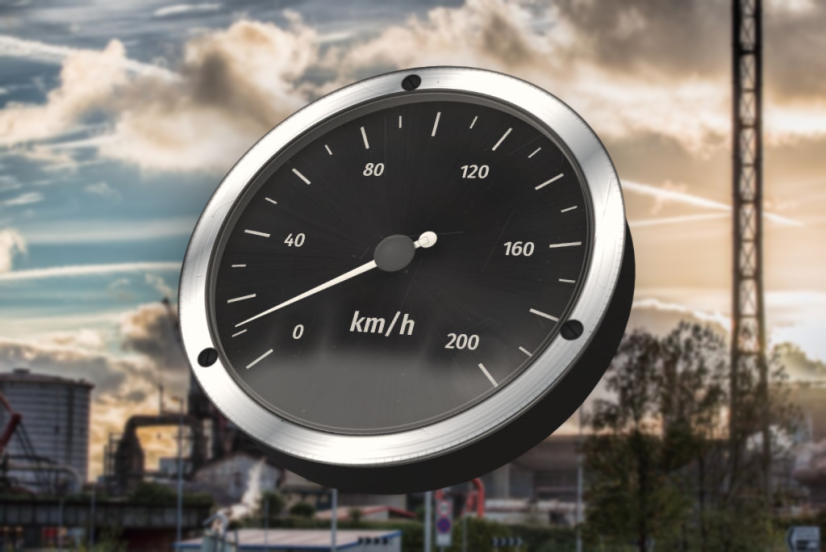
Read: 10 km/h
